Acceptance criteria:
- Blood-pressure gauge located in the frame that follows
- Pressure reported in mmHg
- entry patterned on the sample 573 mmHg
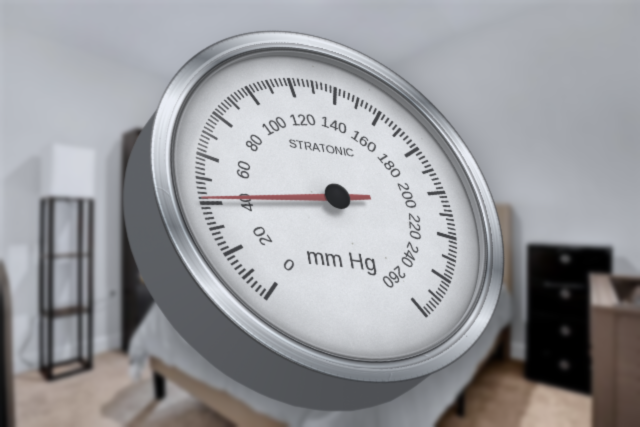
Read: 40 mmHg
